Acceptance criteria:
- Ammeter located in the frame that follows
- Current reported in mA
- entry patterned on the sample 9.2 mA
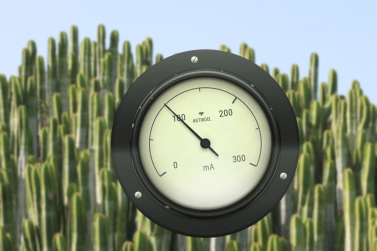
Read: 100 mA
